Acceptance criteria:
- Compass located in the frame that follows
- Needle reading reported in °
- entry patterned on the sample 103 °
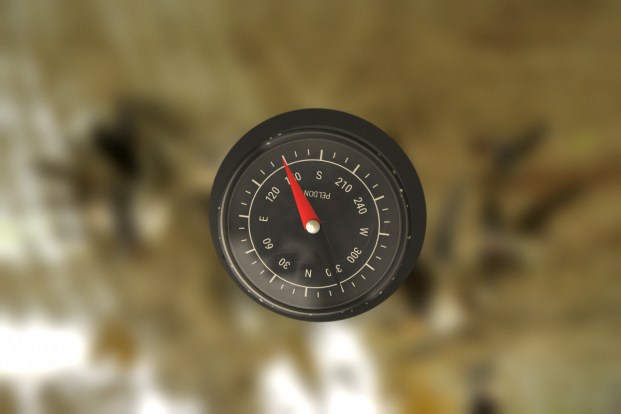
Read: 150 °
